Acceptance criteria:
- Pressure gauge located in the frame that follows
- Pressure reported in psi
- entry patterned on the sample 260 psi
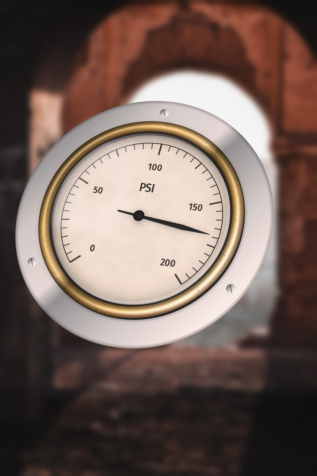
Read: 170 psi
